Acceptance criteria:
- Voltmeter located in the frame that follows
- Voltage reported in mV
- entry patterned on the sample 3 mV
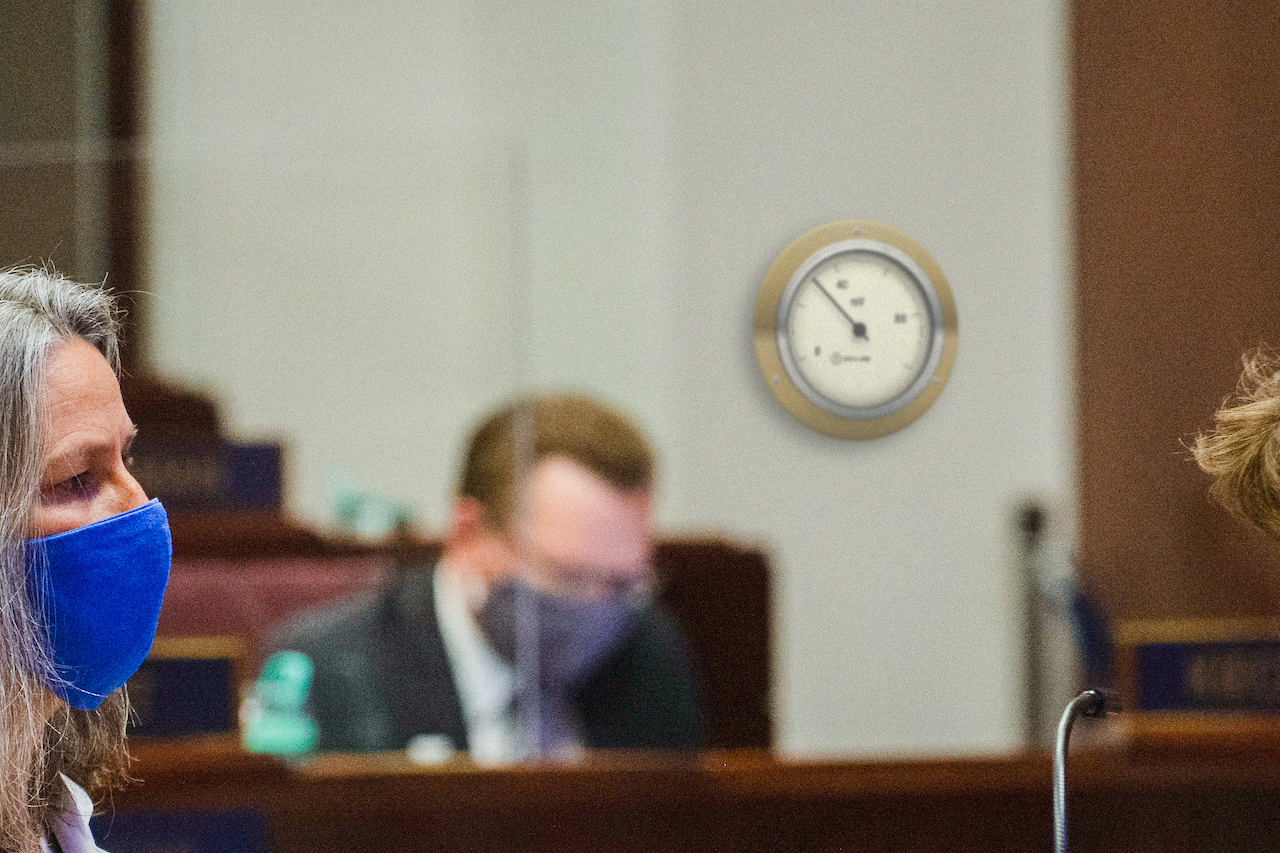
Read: 30 mV
